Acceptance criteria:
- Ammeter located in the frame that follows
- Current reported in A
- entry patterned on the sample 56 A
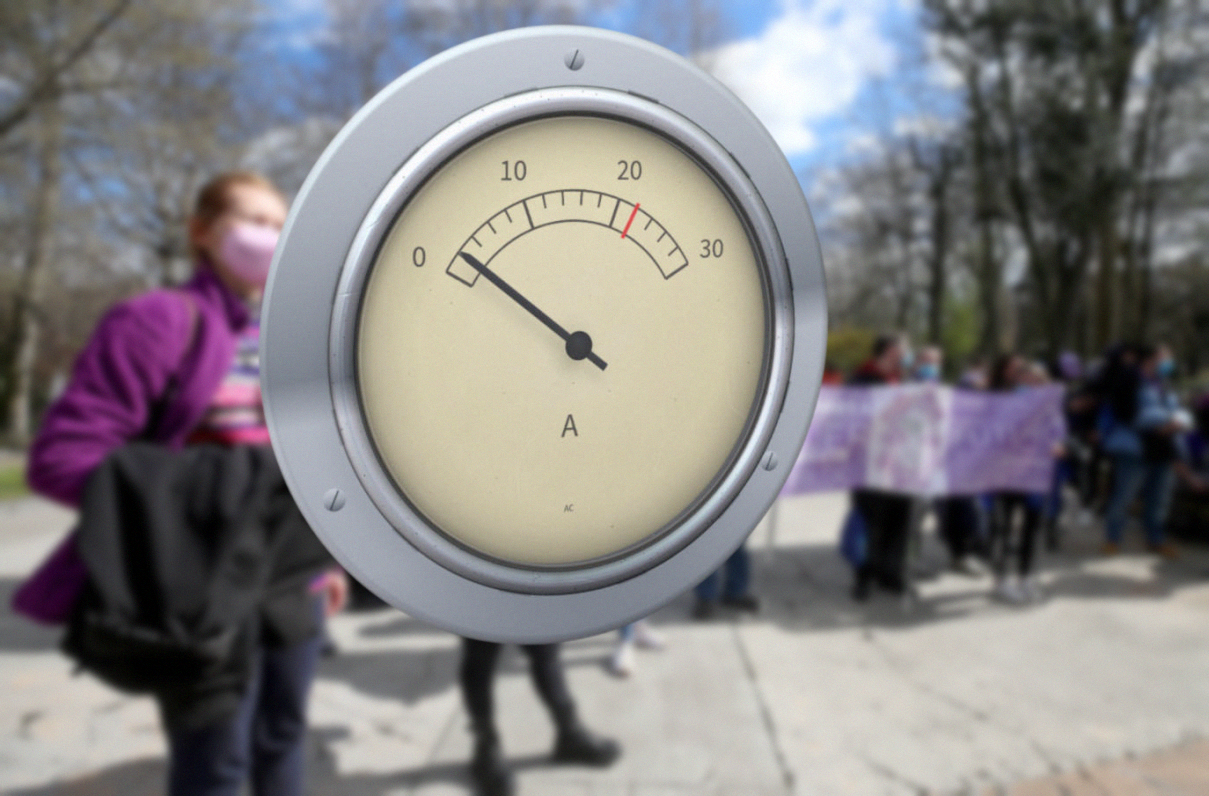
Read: 2 A
